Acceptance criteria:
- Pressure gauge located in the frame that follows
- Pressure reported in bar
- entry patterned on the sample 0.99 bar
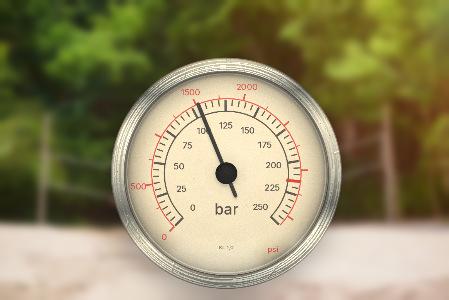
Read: 105 bar
